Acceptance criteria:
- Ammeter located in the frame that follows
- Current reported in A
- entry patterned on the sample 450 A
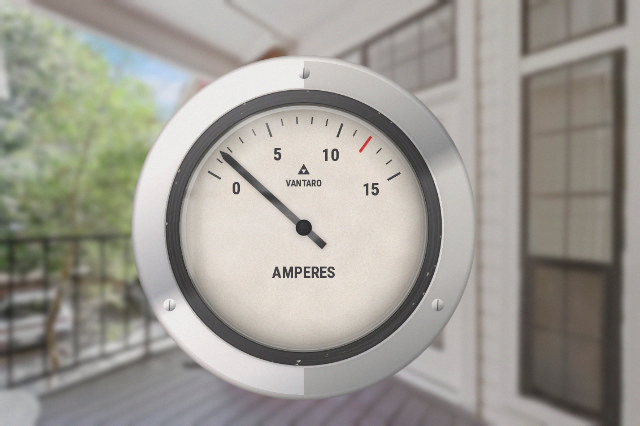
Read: 1.5 A
